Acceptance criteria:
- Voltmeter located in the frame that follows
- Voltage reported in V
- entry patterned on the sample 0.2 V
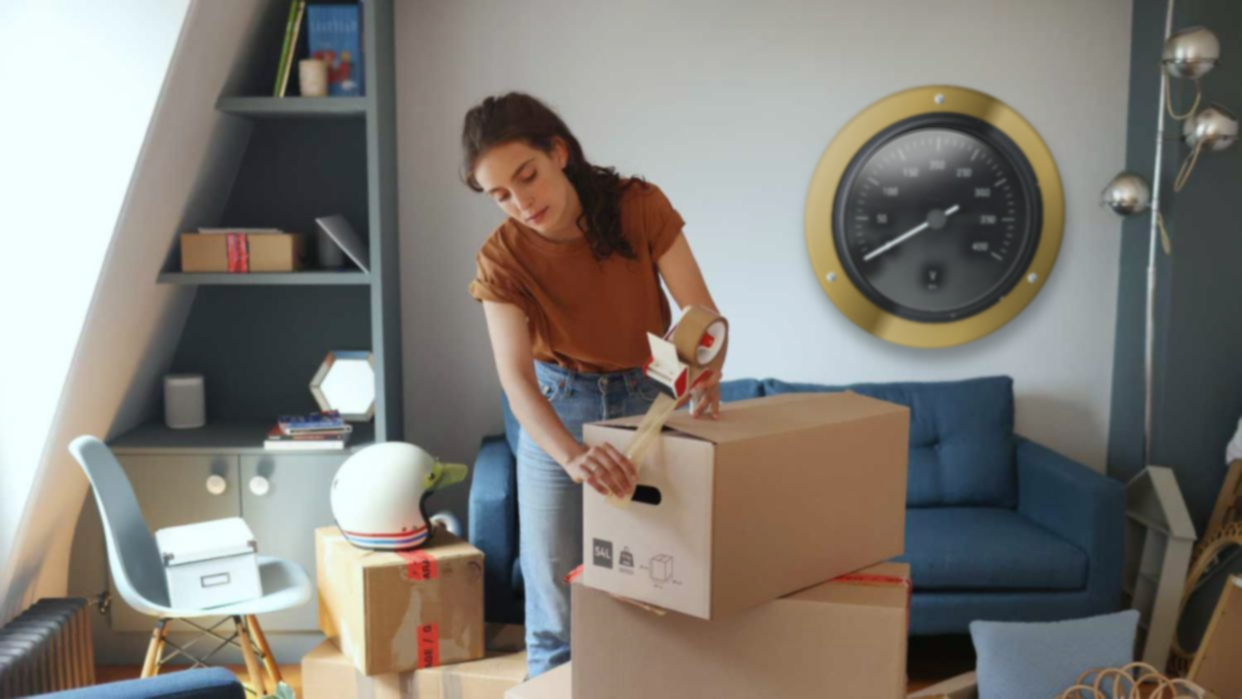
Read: 0 V
